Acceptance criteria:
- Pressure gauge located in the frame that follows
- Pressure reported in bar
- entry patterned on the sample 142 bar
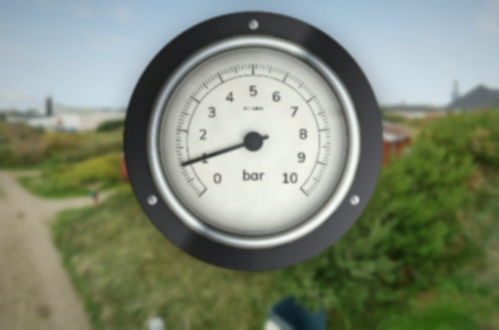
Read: 1 bar
